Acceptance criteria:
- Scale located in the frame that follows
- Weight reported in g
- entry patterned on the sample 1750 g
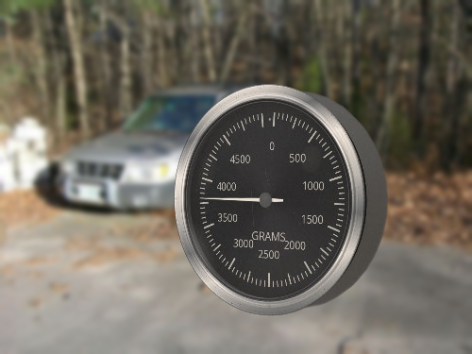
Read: 3800 g
